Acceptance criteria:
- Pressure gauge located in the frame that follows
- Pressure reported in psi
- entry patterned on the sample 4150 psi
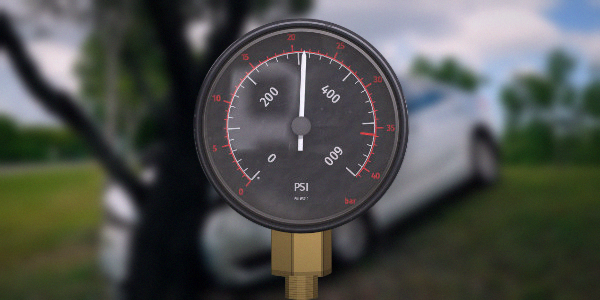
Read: 310 psi
